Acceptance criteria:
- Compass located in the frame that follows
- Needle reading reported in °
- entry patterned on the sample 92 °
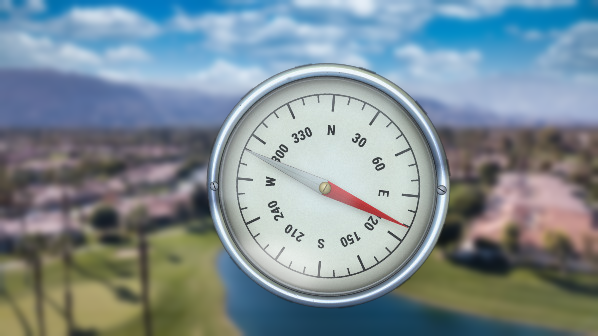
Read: 110 °
